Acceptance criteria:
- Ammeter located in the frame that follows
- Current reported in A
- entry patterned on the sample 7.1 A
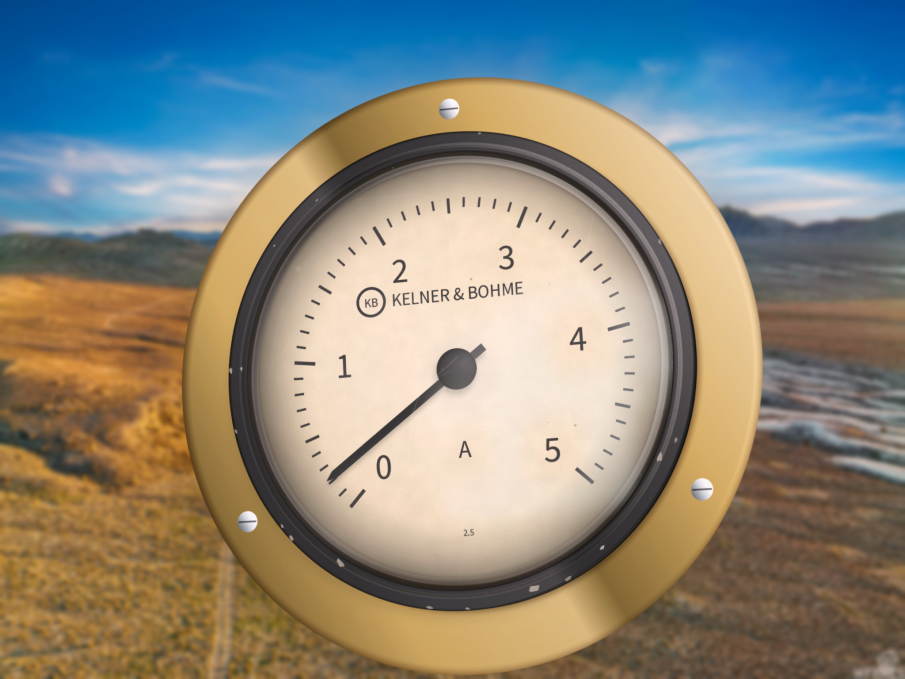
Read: 0.2 A
